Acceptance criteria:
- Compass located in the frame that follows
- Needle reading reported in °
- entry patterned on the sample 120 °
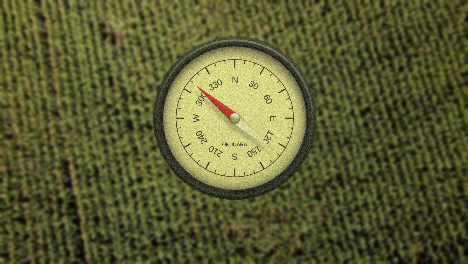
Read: 310 °
